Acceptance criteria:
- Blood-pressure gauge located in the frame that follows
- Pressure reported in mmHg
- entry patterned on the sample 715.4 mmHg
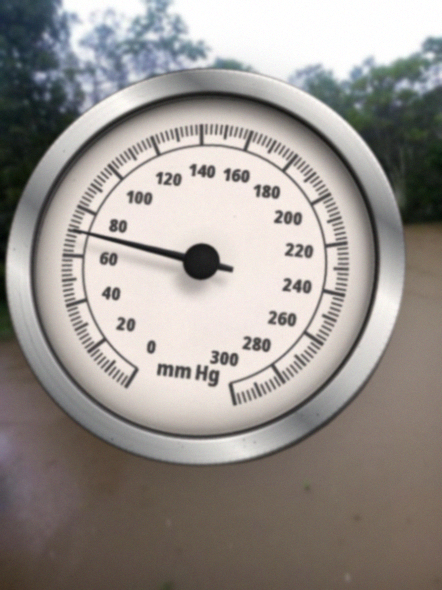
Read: 70 mmHg
